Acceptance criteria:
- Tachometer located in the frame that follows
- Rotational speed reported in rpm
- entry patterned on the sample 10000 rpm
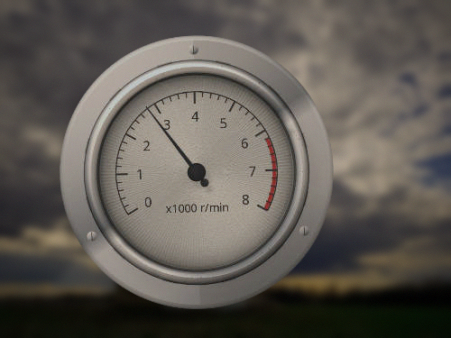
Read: 2800 rpm
